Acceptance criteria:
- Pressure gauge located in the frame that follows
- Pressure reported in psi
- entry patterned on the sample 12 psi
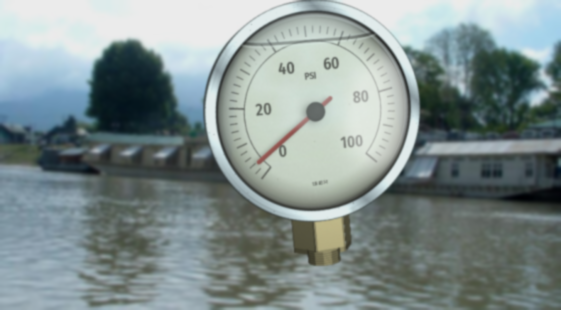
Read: 4 psi
